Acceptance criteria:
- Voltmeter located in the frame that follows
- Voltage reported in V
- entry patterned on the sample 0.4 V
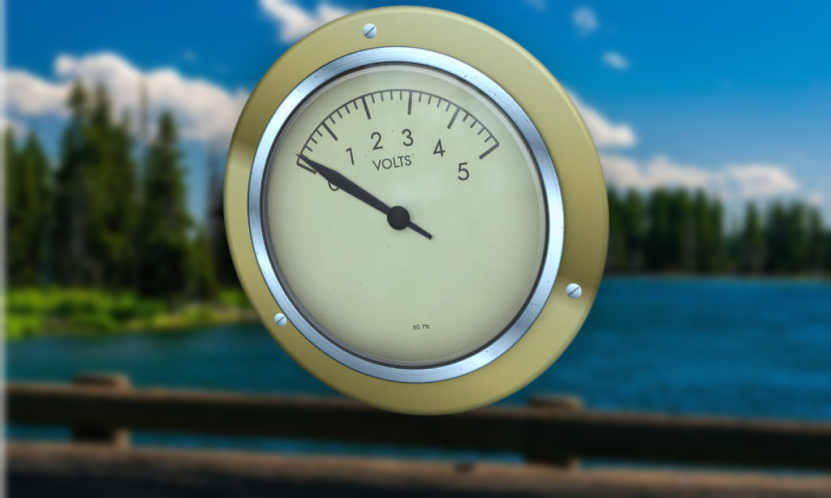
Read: 0.2 V
